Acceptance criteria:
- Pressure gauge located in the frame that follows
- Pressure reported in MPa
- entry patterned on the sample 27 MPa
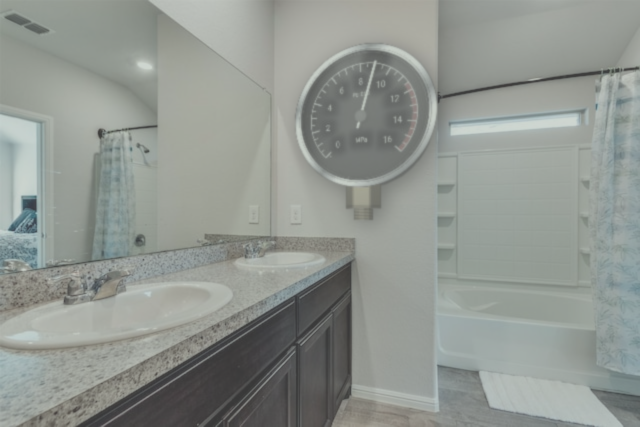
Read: 9 MPa
